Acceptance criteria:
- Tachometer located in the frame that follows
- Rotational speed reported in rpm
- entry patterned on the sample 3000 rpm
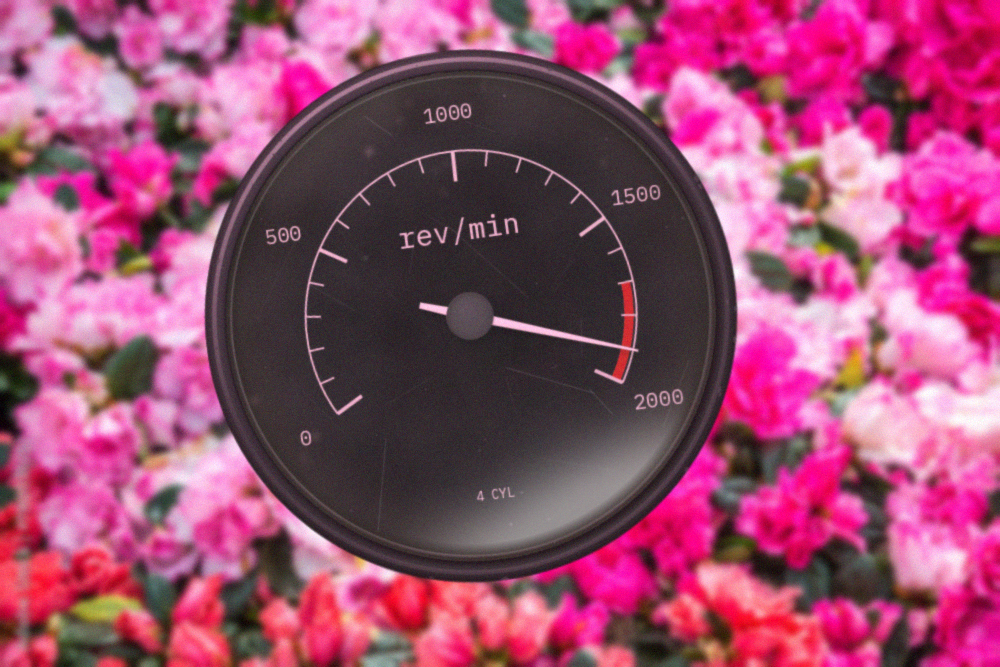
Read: 1900 rpm
